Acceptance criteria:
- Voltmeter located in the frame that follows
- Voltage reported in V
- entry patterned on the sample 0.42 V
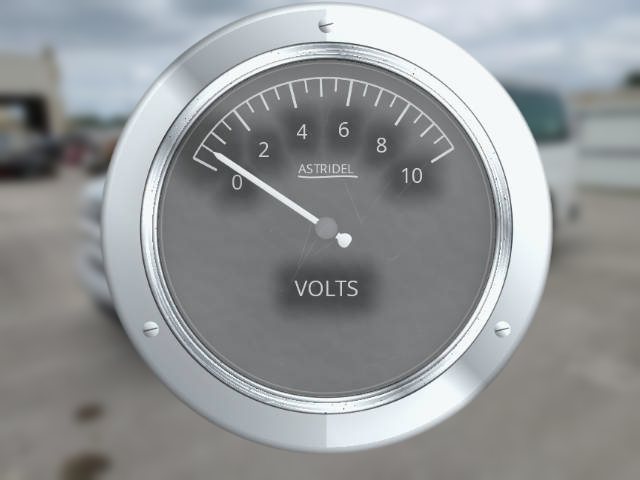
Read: 0.5 V
